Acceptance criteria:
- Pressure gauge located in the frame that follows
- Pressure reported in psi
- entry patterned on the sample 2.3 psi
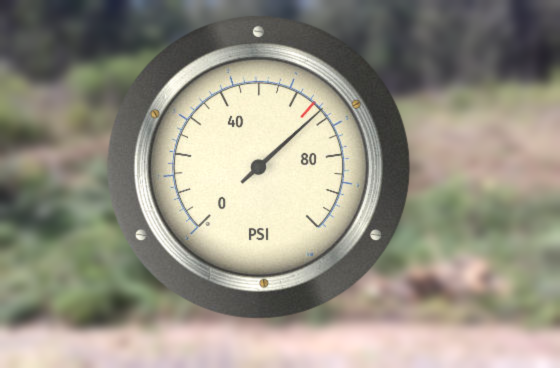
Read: 67.5 psi
